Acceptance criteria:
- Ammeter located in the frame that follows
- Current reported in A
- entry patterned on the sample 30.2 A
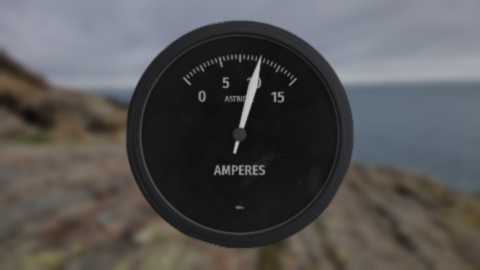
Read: 10 A
